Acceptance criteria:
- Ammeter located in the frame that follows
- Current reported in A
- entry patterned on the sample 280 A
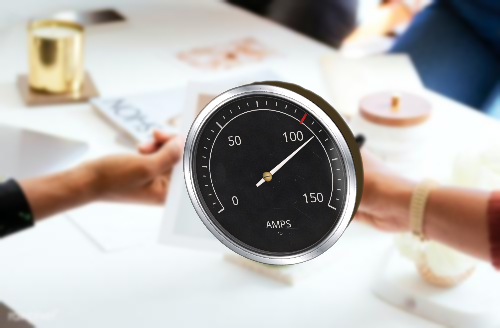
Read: 110 A
